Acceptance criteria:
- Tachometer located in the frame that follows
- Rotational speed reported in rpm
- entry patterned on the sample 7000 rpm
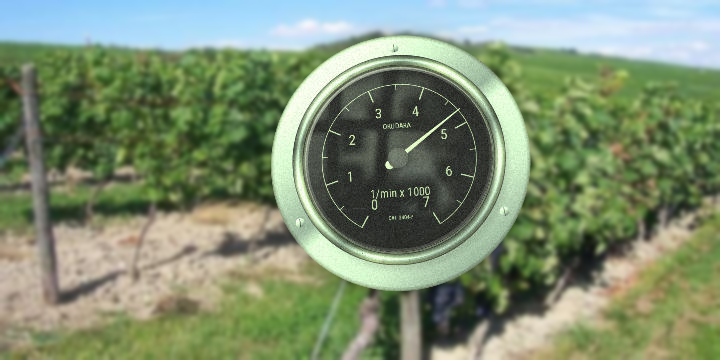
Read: 4750 rpm
